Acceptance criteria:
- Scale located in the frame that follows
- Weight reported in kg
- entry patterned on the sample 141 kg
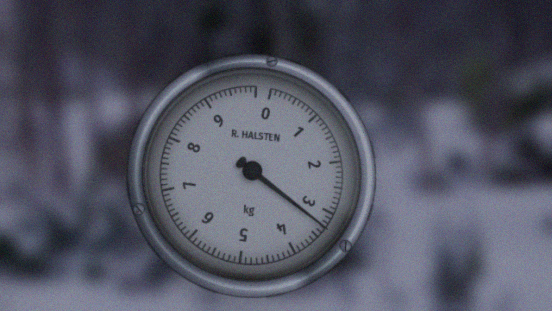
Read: 3.3 kg
